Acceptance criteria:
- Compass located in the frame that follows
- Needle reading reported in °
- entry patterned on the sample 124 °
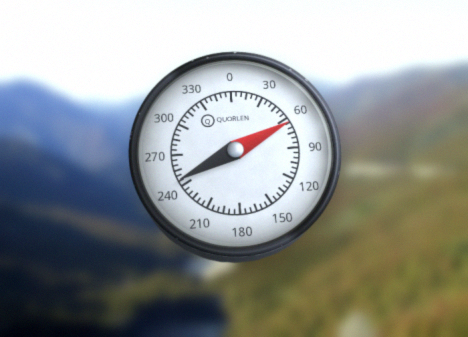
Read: 65 °
